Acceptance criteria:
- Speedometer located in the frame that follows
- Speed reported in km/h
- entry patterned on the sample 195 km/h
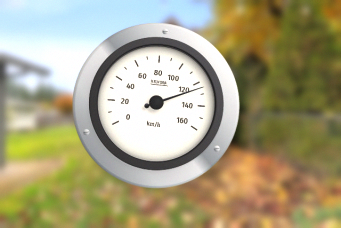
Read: 125 km/h
